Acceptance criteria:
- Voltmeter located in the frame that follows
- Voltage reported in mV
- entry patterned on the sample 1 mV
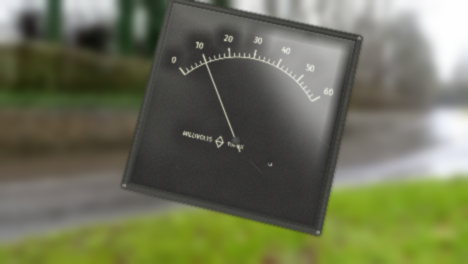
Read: 10 mV
